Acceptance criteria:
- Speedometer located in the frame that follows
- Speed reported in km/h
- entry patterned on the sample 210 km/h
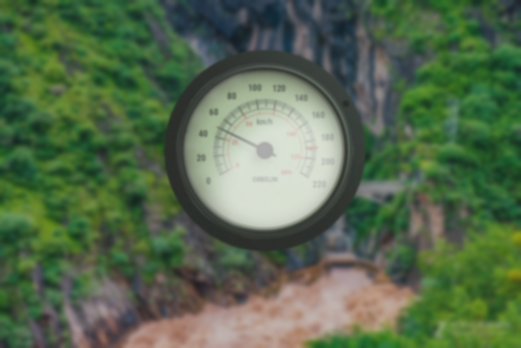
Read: 50 km/h
